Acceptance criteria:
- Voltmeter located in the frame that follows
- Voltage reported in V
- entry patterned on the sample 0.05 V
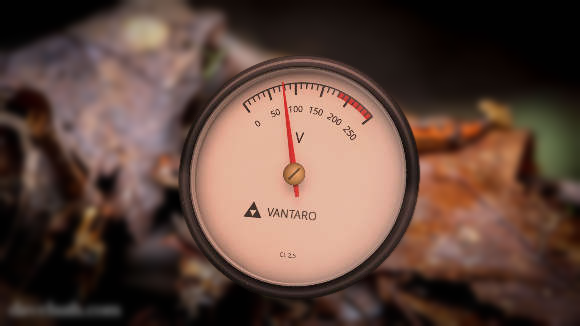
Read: 80 V
